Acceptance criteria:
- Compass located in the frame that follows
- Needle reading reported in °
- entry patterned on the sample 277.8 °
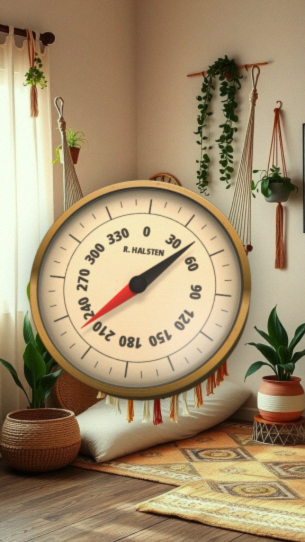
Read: 225 °
